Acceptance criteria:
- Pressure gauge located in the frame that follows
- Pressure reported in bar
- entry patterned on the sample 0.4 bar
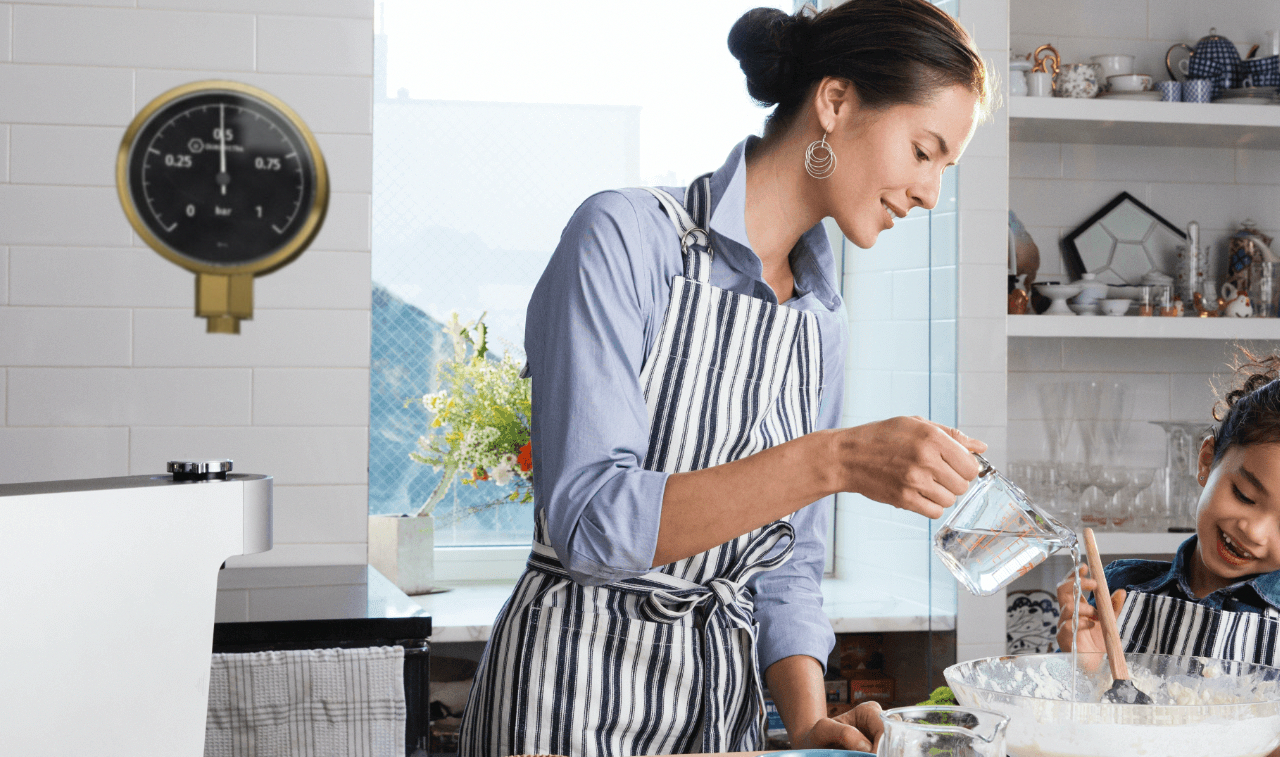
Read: 0.5 bar
